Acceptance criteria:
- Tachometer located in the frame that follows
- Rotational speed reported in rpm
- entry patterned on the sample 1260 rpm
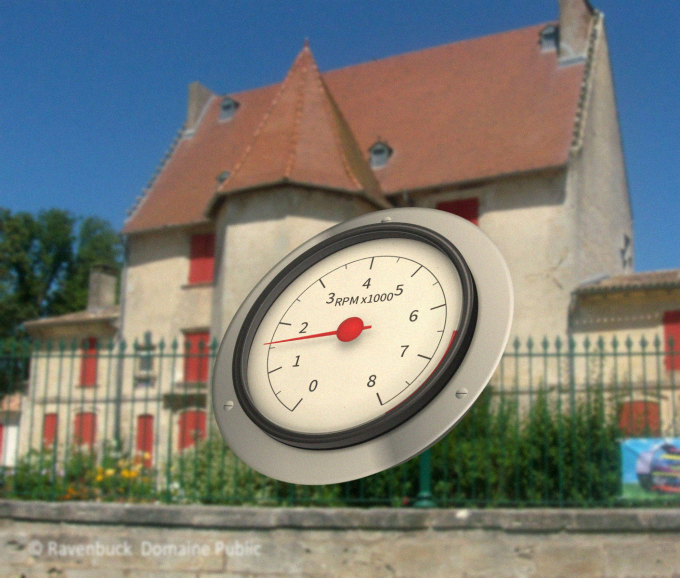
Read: 1500 rpm
